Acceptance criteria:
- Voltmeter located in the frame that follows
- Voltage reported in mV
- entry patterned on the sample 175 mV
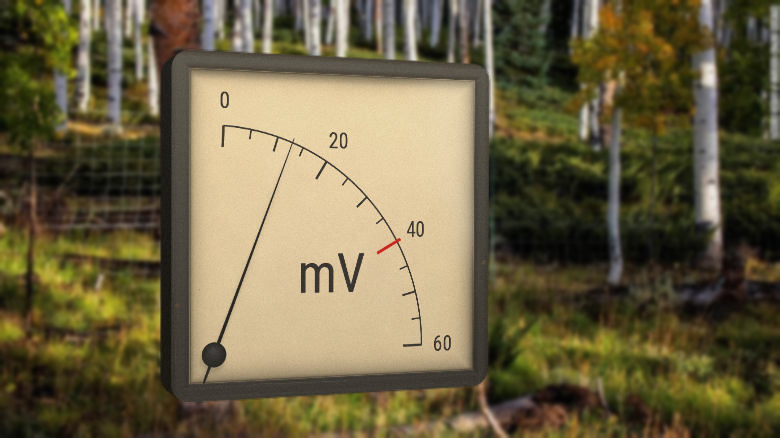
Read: 12.5 mV
